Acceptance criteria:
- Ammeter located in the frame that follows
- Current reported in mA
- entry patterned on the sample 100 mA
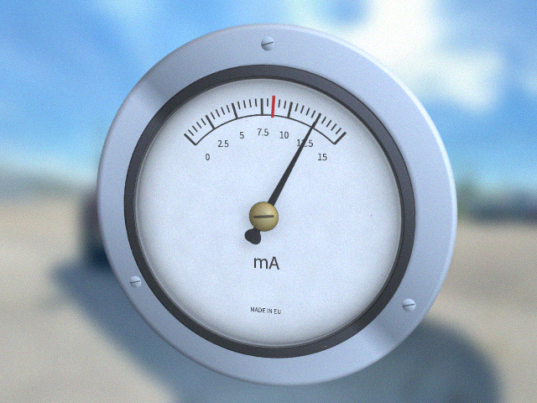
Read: 12.5 mA
